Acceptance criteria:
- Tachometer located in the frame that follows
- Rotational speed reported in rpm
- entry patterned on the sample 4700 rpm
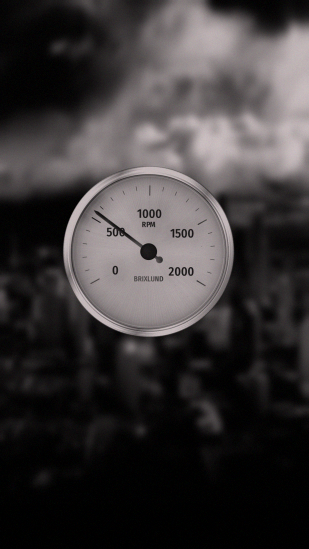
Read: 550 rpm
